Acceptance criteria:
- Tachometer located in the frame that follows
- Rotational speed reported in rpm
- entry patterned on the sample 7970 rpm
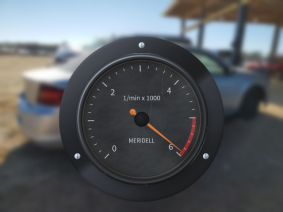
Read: 5900 rpm
